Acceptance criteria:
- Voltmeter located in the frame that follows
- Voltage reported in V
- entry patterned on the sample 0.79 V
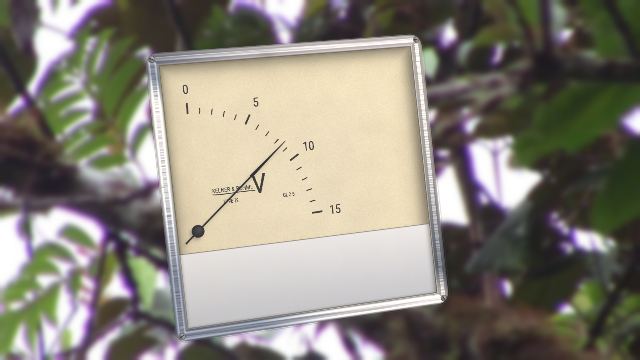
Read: 8.5 V
